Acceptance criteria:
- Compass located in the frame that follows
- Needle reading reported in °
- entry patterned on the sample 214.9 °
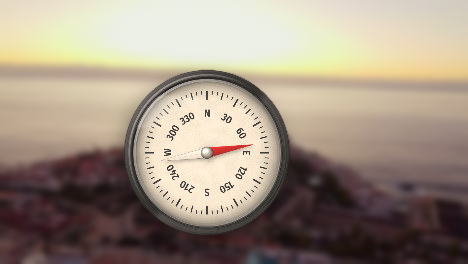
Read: 80 °
